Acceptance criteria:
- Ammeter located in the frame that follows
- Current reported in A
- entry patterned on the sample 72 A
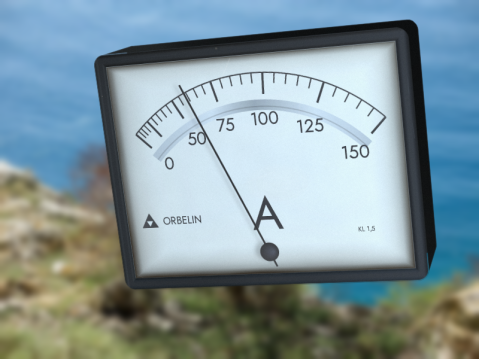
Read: 60 A
